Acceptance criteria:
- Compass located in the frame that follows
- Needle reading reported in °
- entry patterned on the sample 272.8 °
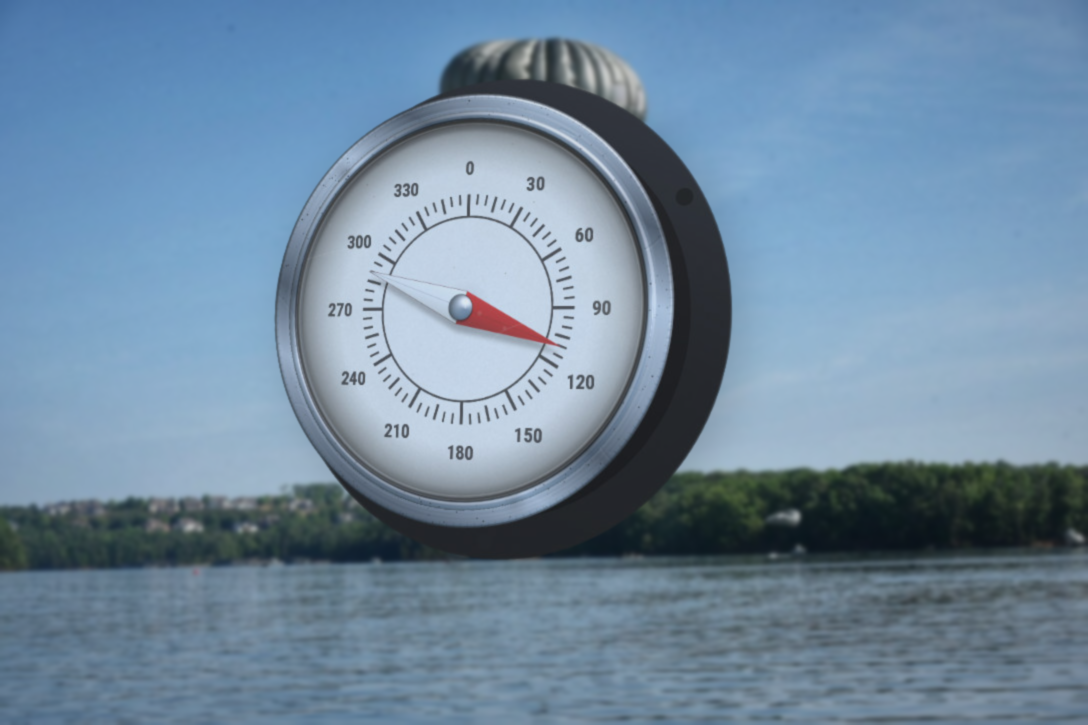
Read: 110 °
